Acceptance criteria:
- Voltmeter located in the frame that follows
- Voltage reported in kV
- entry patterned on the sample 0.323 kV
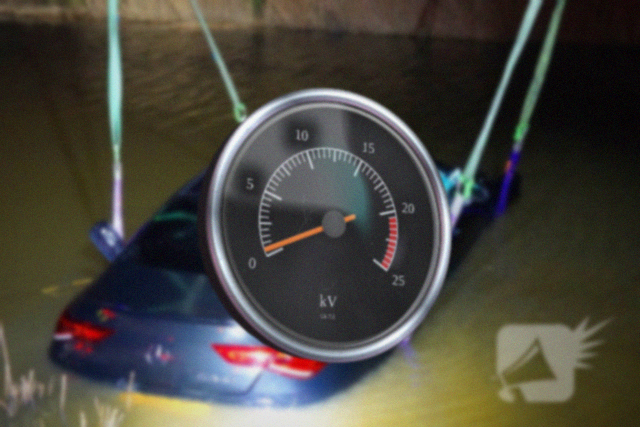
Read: 0.5 kV
